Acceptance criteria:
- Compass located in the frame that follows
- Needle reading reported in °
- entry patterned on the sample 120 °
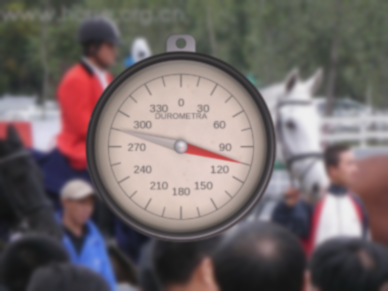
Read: 105 °
